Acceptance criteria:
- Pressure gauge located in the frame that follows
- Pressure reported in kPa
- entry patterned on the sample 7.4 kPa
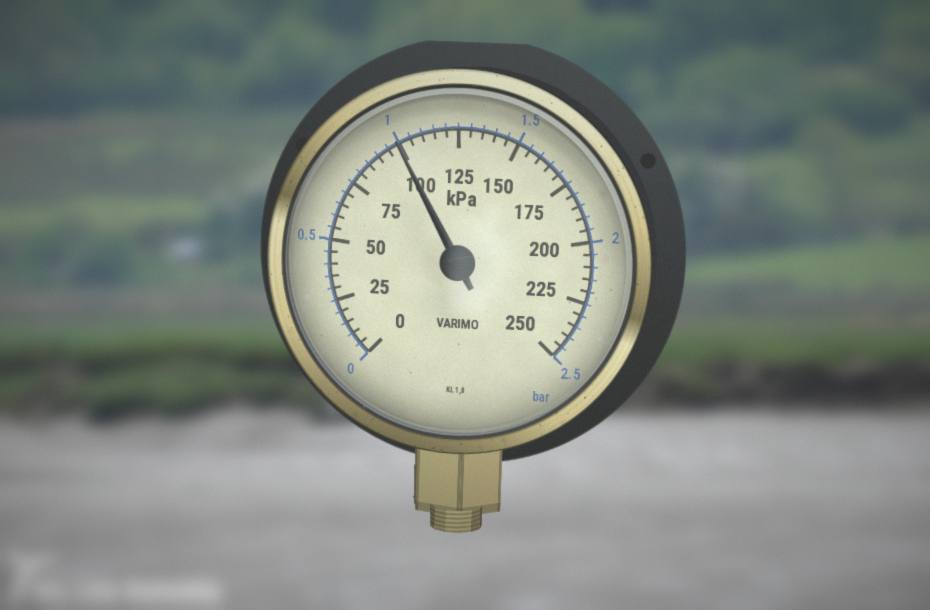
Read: 100 kPa
